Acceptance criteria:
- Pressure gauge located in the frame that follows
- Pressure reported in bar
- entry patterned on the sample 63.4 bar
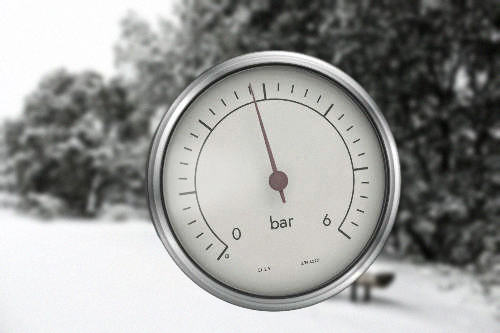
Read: 2.8 bar
